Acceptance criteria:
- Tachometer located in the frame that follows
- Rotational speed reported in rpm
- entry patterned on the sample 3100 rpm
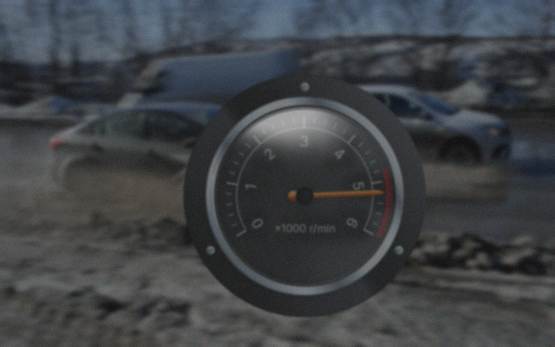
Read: 5200 rpm
